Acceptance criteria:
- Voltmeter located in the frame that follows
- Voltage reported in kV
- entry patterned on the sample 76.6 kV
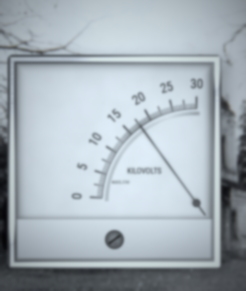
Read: 17.5 kV
